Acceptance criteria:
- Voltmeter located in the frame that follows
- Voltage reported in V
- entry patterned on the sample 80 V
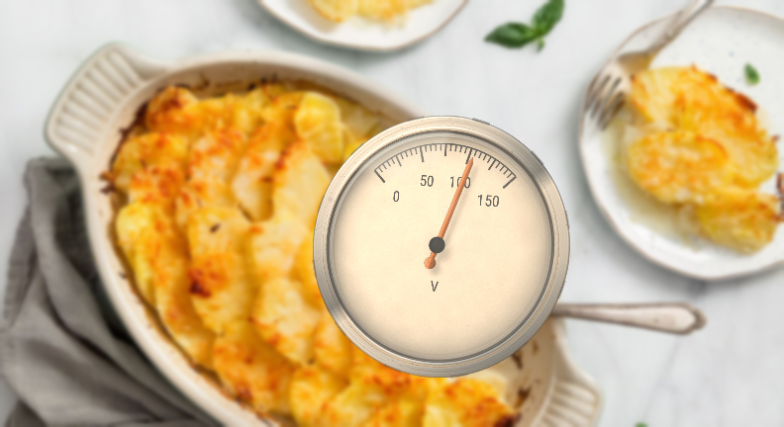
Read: 105 V
